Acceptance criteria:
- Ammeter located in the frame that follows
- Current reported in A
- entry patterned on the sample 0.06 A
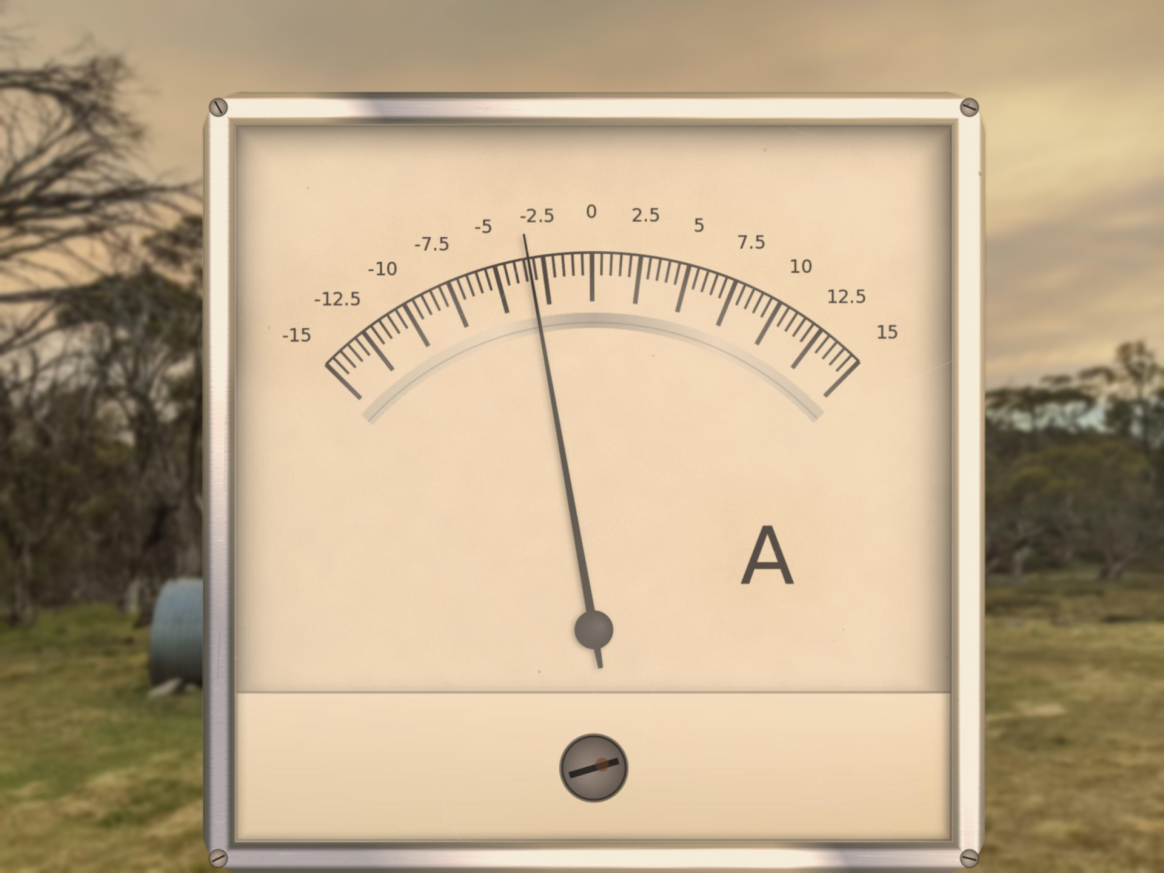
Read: -3.25 A
